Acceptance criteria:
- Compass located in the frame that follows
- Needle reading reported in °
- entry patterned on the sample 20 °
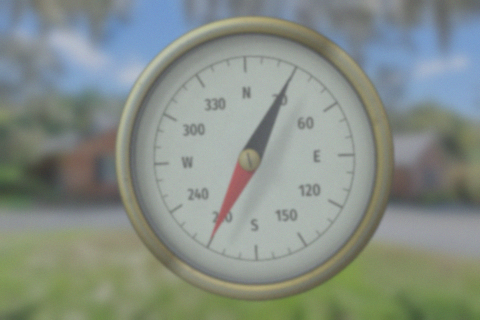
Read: 210 °
